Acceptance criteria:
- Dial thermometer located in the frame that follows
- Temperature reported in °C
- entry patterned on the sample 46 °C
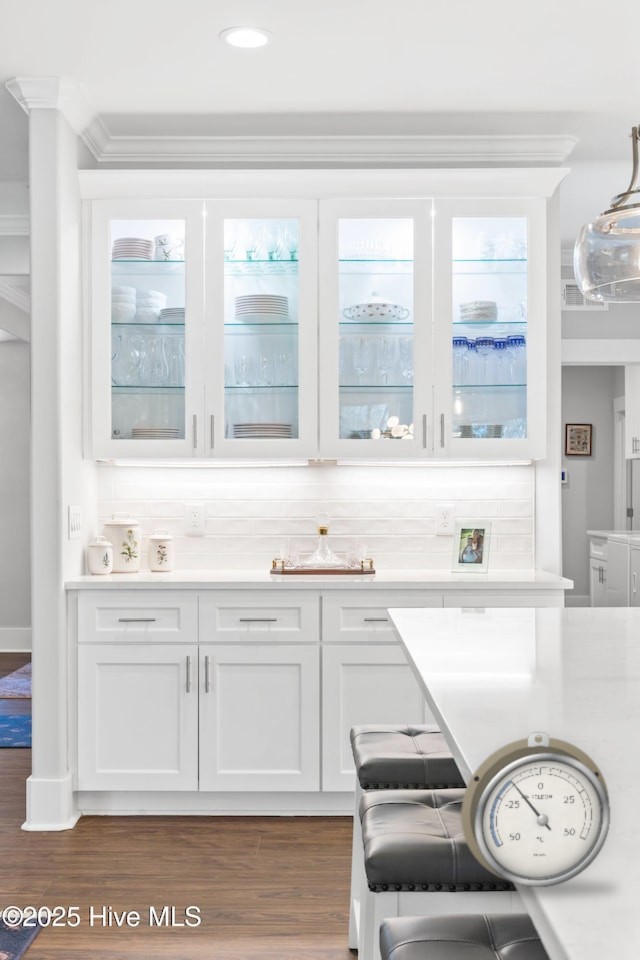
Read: -15 °C
